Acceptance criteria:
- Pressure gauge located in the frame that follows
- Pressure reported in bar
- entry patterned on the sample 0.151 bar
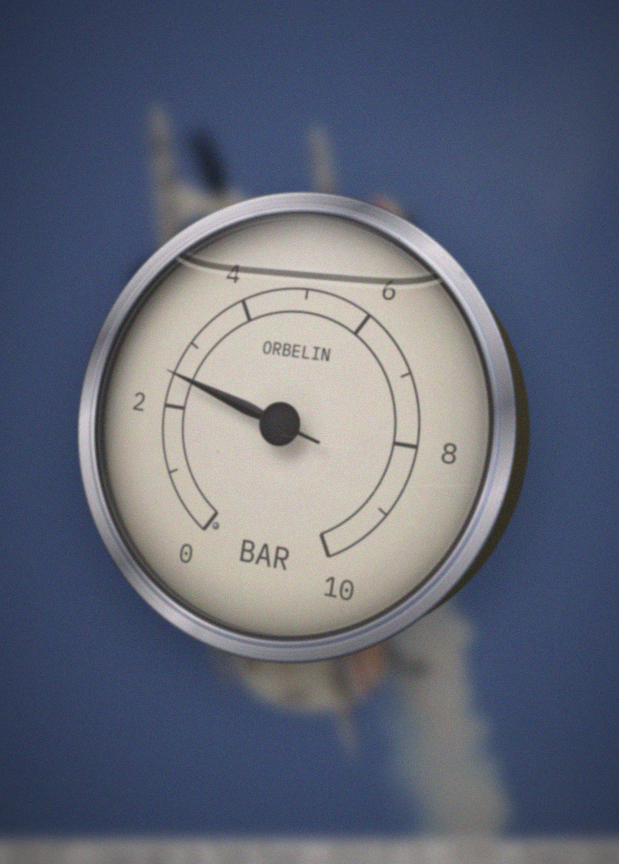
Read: 2.5 bar
